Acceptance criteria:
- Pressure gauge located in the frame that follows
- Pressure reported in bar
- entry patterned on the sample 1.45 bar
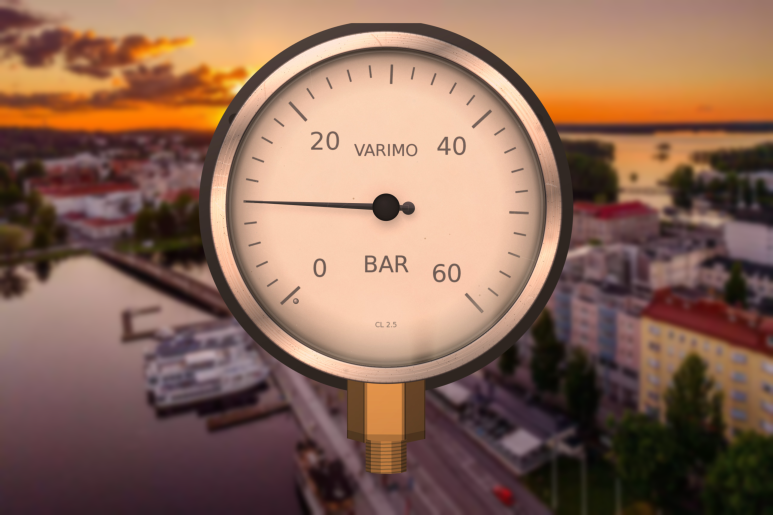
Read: 10 bar
